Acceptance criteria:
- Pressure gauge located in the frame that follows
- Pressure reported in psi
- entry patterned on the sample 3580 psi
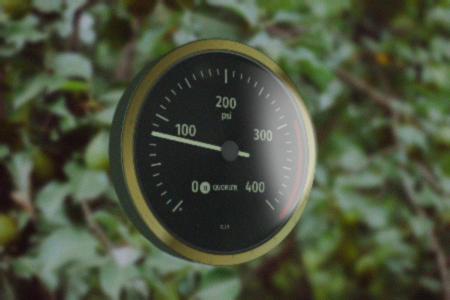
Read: 80 psi
